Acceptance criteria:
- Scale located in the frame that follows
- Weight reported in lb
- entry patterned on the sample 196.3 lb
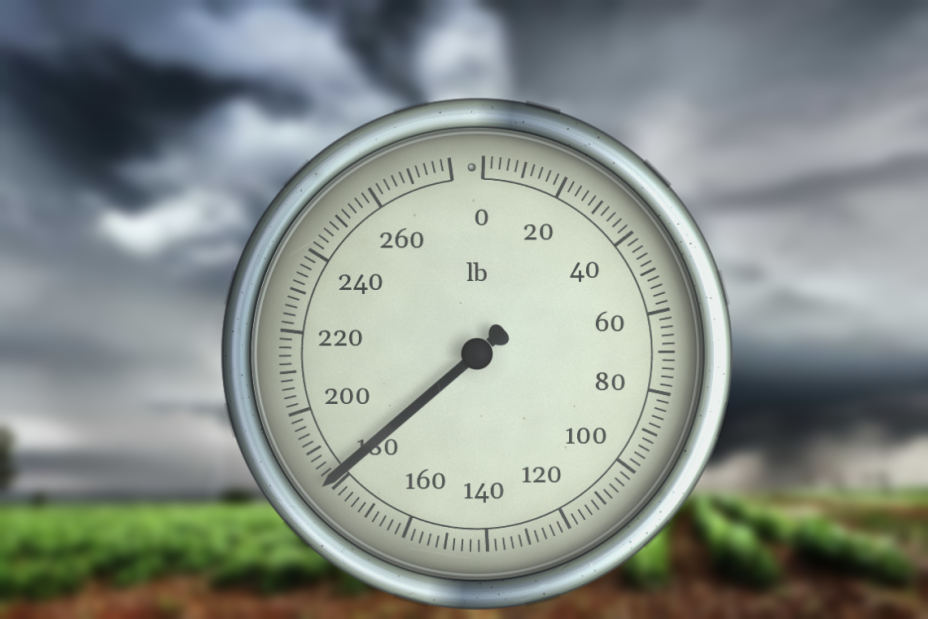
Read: 182 lb
